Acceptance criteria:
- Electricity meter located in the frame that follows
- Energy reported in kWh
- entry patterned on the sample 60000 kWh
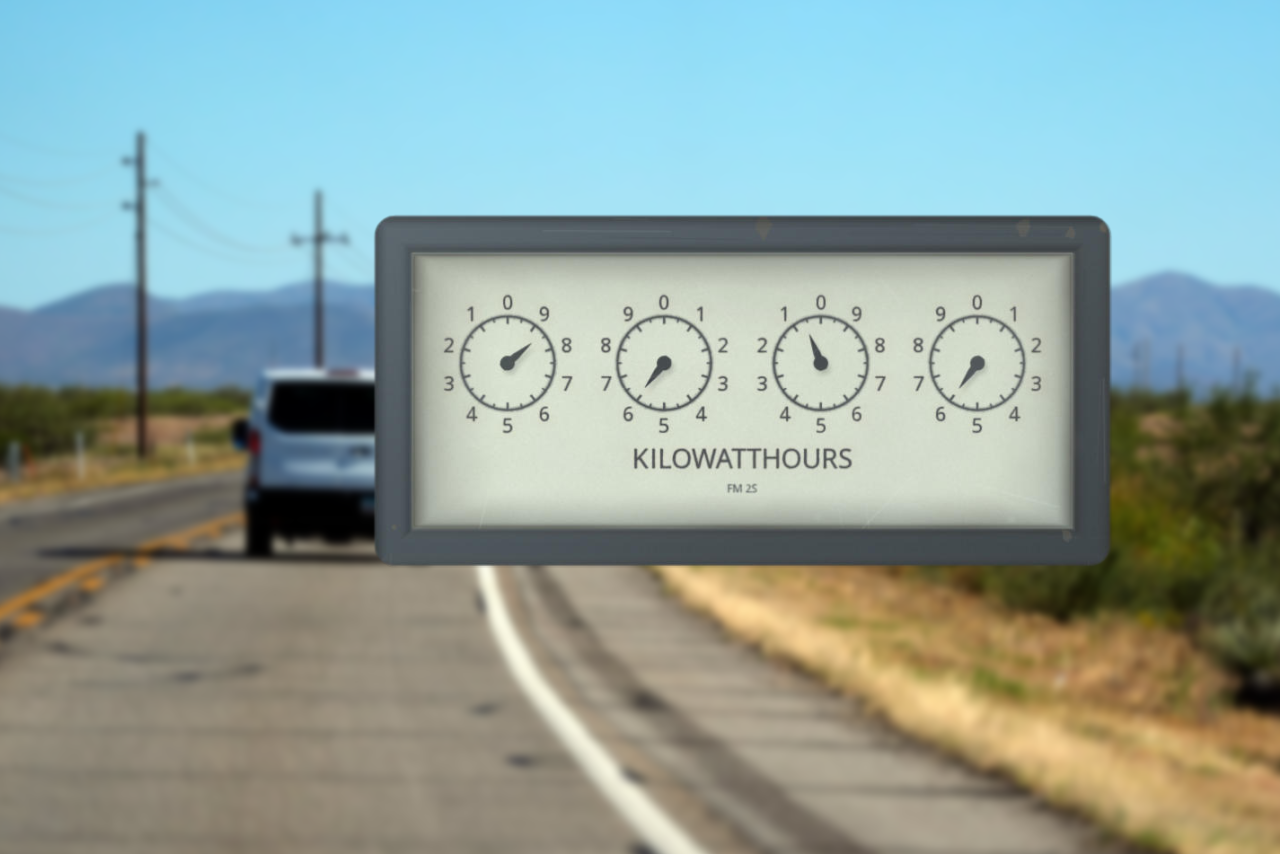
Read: 8606 kWh
